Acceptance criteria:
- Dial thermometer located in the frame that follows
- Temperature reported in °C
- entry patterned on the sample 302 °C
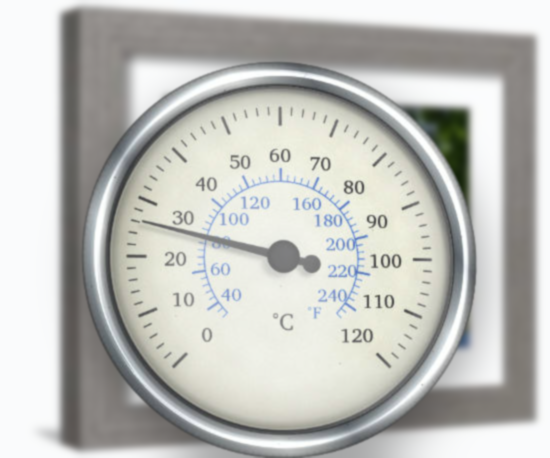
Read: 26 °C
